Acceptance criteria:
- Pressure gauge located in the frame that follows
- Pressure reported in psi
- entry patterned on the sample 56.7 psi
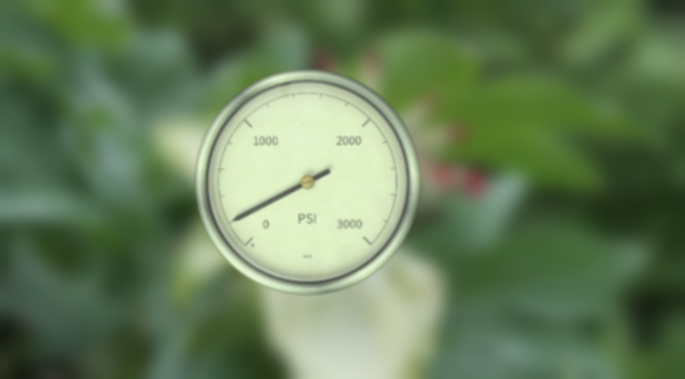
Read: 200 psi
